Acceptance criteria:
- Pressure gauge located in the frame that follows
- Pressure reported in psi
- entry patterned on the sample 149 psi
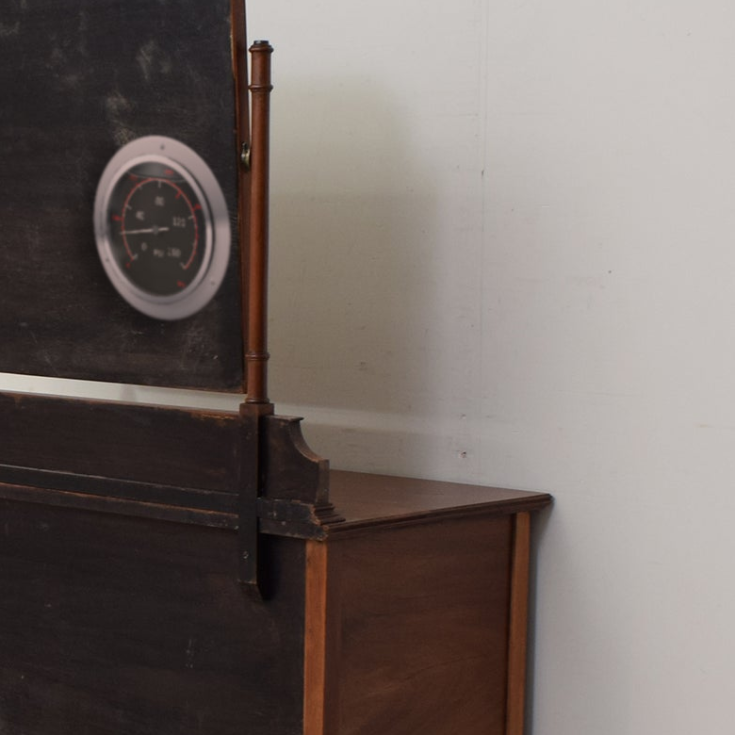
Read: 20 psi
